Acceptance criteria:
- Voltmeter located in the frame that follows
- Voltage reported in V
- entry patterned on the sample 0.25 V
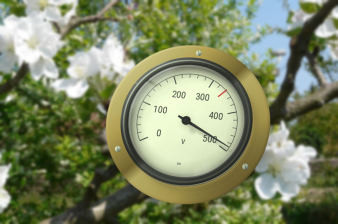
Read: 490 V
